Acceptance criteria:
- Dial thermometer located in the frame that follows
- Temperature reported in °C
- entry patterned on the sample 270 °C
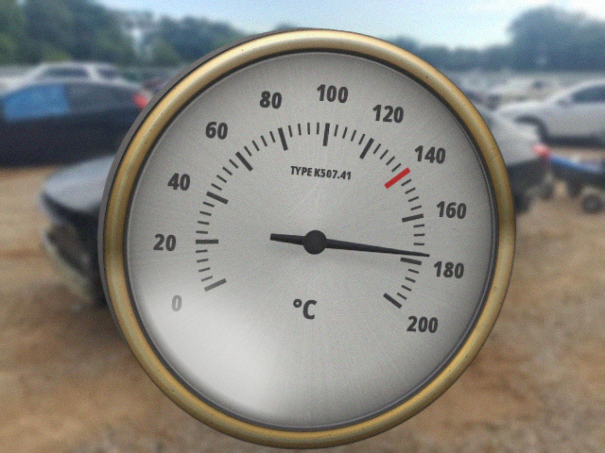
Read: 176 °C
